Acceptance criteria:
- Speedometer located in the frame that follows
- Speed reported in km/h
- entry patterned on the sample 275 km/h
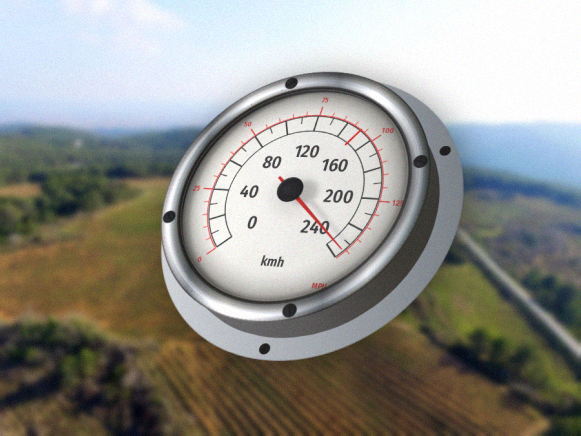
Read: 235 km/h
